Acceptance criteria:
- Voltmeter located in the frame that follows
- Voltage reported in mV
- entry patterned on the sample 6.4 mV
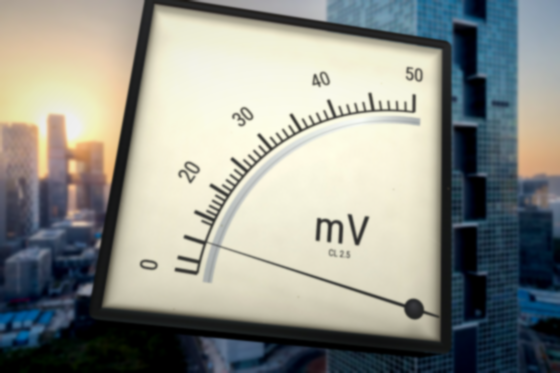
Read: 10 mV
